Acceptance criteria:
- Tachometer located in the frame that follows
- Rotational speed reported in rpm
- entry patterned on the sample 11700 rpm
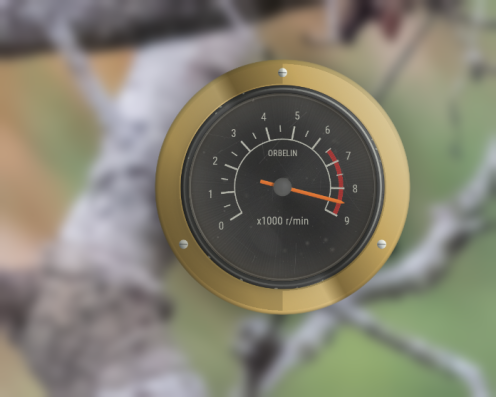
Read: 8500 rpm
